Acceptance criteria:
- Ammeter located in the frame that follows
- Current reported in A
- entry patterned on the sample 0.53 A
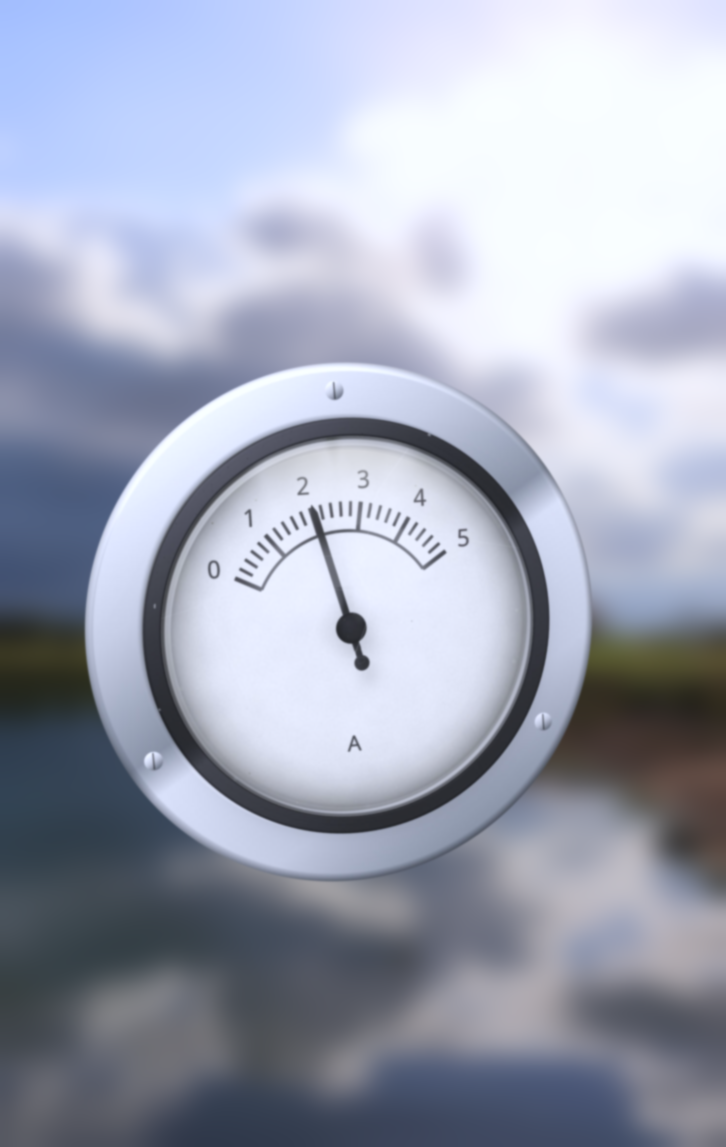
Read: 2 A
